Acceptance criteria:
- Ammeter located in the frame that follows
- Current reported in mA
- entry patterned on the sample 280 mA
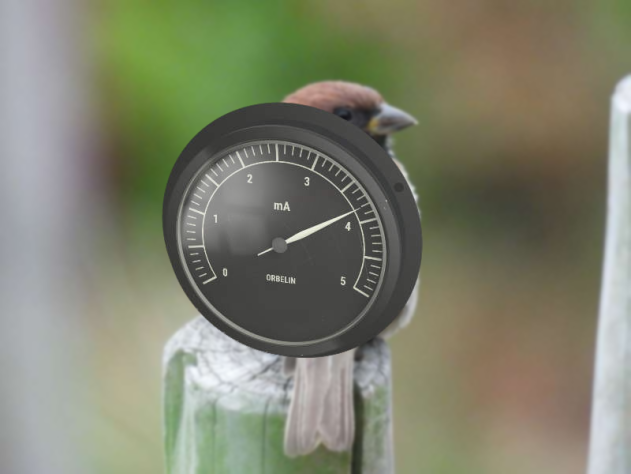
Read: 3.8 mA
